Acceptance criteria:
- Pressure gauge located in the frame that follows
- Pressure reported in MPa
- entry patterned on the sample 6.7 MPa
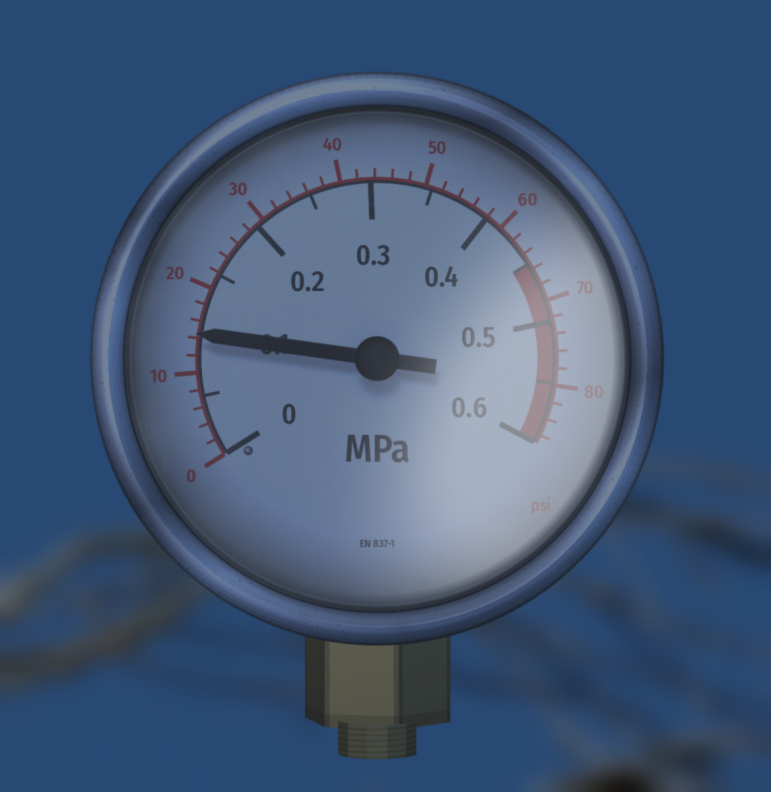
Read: 0.1 MPa
